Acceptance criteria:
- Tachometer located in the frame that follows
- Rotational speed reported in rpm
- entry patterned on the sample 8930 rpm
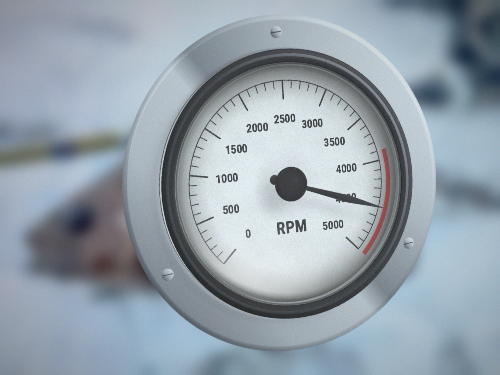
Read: 4500 rpm
